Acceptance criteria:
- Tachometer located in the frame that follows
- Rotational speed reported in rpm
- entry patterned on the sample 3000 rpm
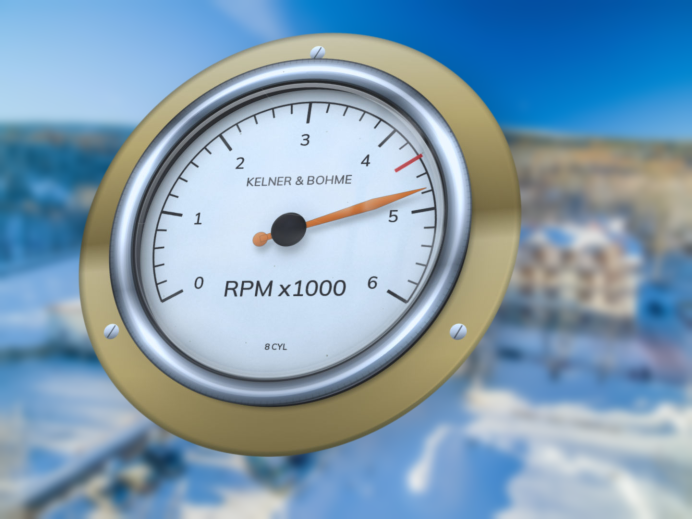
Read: 4800 rpm
